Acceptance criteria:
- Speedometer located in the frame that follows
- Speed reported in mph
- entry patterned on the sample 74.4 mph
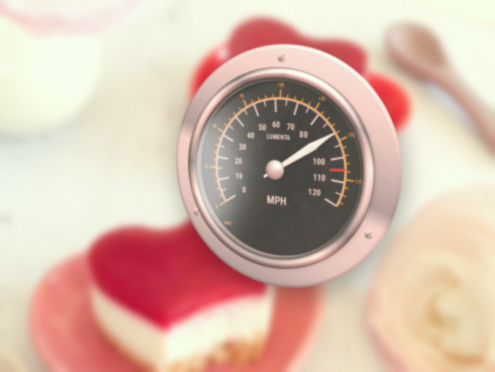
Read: 90 mph
